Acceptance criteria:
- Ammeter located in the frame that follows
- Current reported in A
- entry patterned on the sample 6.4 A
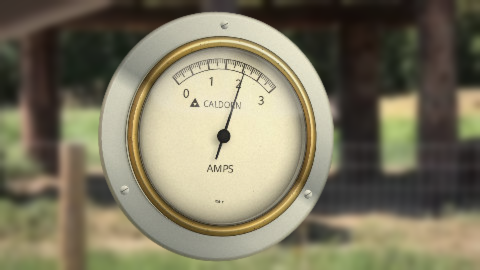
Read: 2 A
